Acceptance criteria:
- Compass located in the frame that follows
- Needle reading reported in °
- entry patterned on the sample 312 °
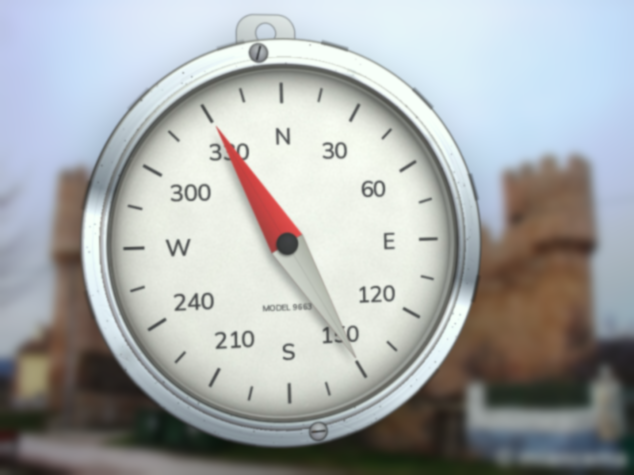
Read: 330 °
